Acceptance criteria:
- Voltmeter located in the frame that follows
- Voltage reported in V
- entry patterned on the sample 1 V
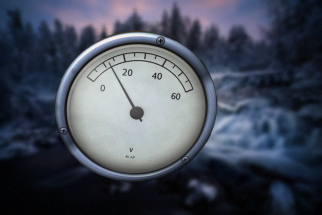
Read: 12.5 V
